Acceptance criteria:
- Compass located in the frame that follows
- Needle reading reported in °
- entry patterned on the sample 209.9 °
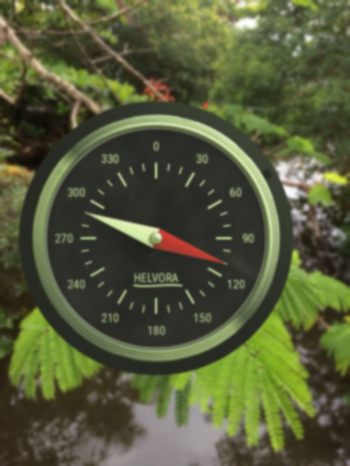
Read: 110 °
